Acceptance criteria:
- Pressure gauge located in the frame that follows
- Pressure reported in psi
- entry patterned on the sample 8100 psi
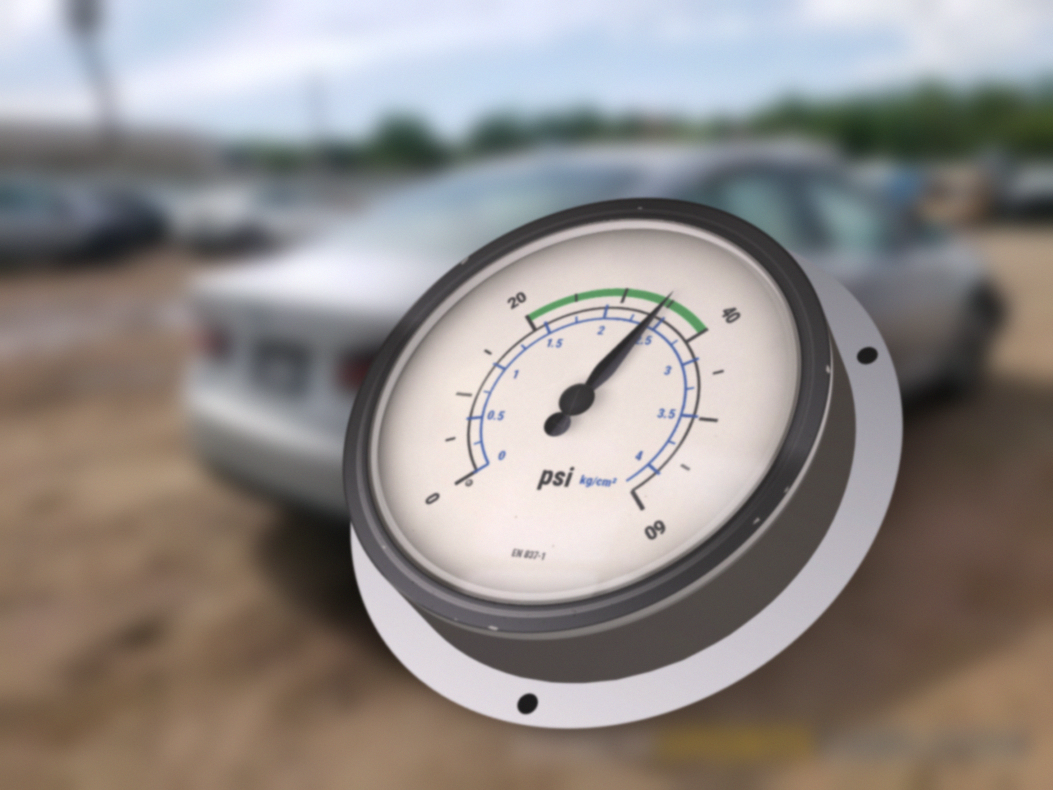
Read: 35 psi
